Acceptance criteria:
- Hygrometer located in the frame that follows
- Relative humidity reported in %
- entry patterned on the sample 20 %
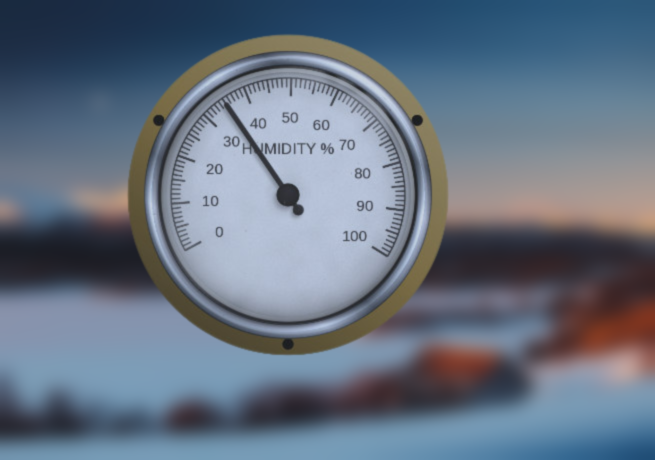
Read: 35 %
